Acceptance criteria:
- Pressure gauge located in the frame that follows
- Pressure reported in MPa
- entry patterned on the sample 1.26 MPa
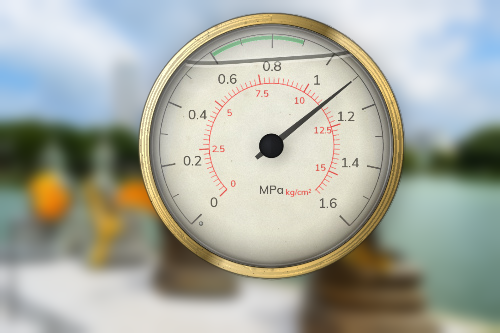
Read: 1.1 MPa
